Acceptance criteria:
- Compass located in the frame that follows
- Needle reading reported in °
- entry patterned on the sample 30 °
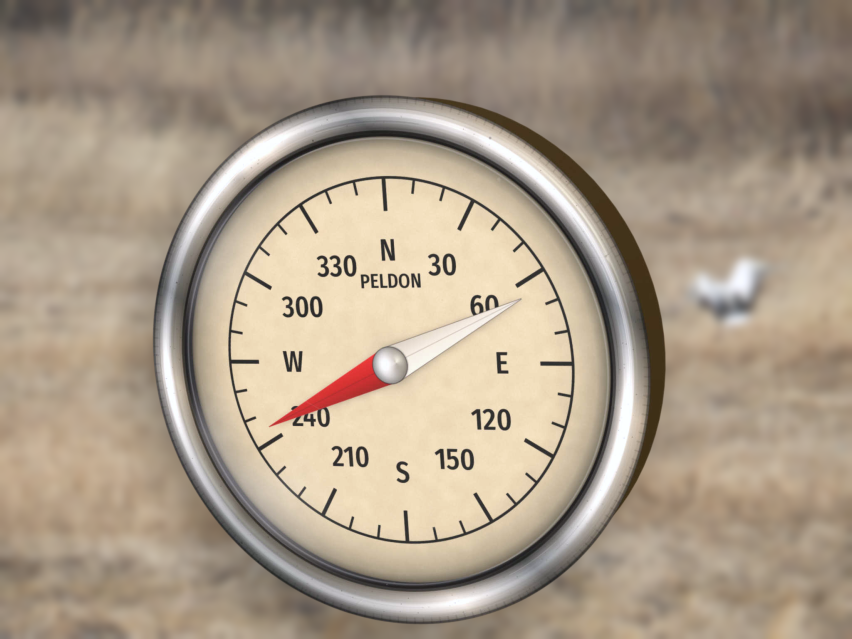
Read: 245 °
